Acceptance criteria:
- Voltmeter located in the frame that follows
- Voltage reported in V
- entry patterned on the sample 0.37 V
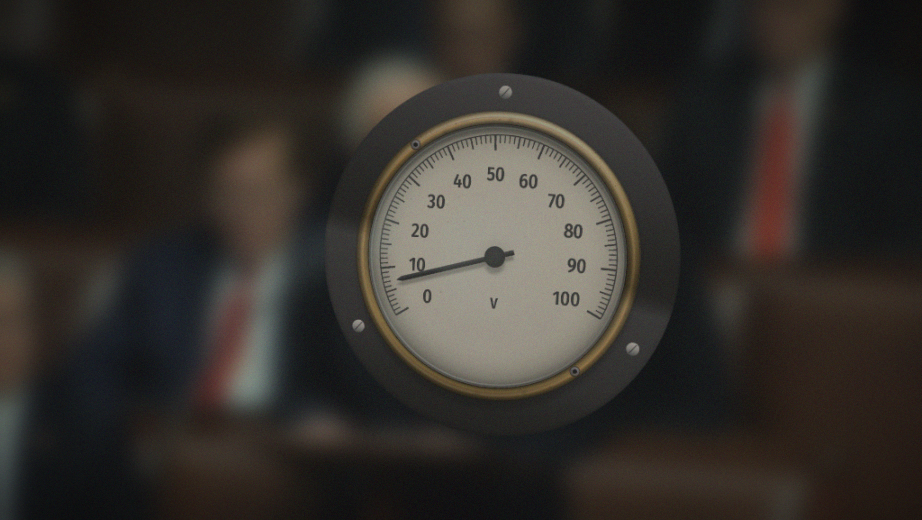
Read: 7 V
